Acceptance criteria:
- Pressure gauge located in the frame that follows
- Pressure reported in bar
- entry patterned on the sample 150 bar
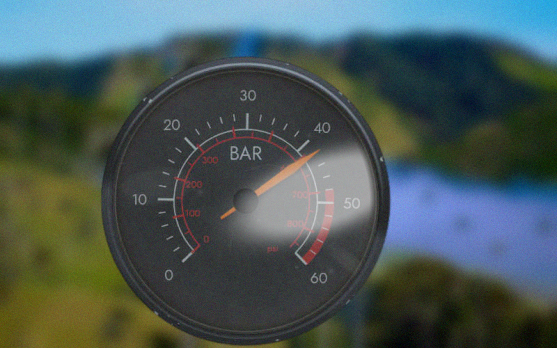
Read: 42 bar
